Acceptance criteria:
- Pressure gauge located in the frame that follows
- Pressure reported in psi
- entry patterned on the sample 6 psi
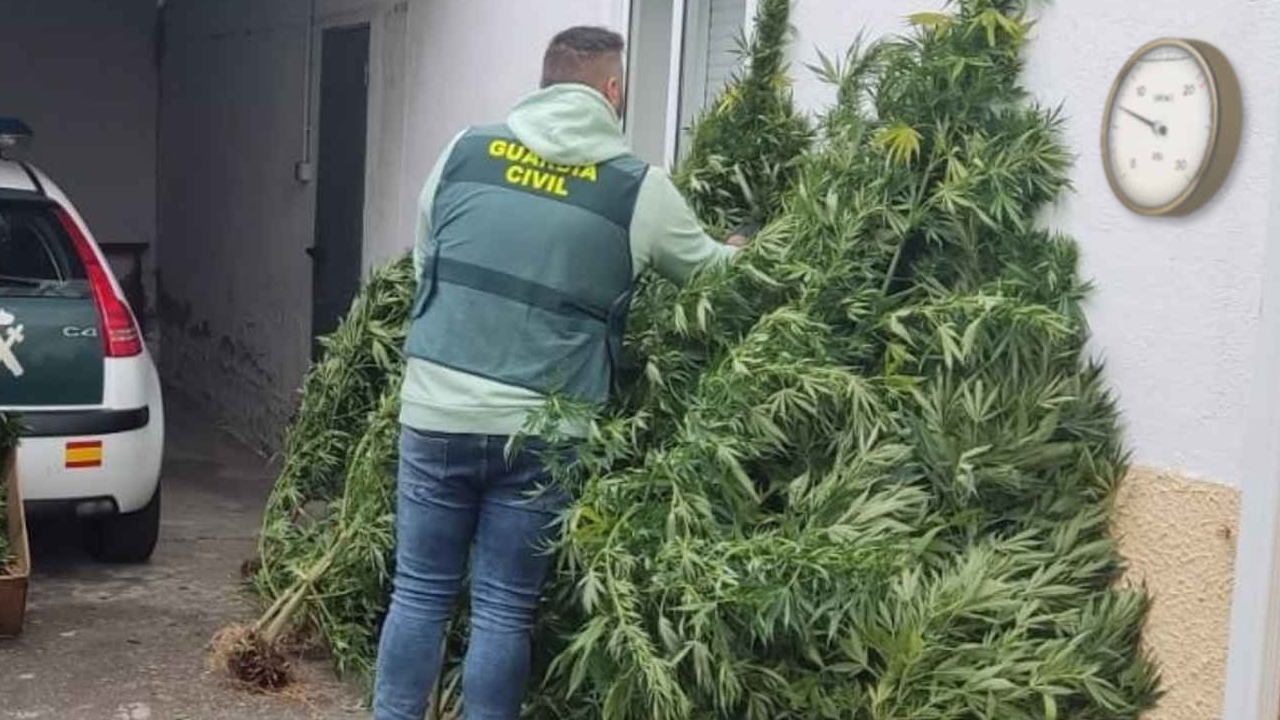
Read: 7 psi
